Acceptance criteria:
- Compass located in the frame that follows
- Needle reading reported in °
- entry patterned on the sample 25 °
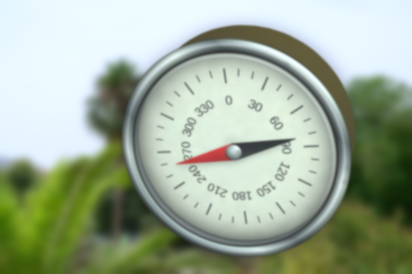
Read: 260 °
